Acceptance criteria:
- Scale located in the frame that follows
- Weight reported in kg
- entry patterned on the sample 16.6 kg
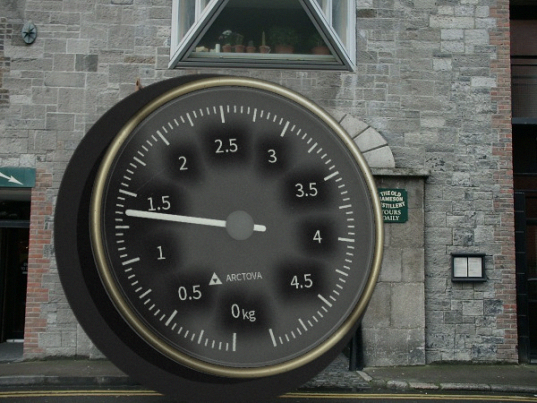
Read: 1.35 kg
